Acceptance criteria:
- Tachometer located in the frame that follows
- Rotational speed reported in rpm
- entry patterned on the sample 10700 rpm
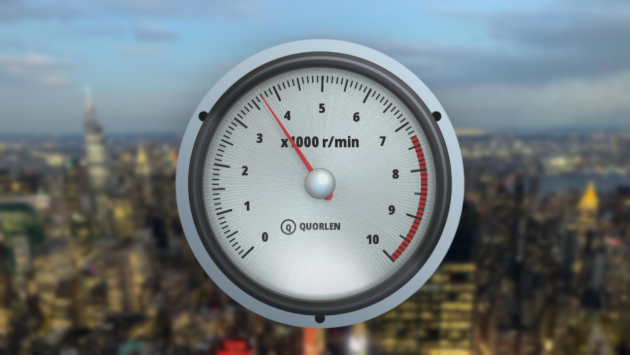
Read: 3700 rpm
